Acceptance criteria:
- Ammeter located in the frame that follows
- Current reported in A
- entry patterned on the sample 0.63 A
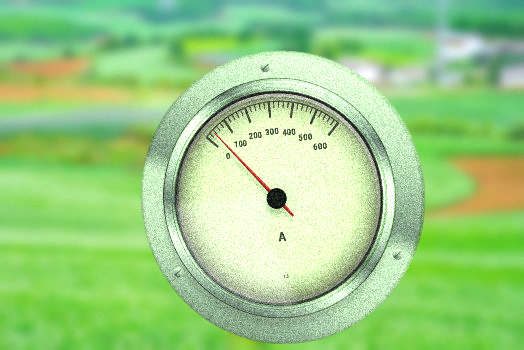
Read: 40 A
